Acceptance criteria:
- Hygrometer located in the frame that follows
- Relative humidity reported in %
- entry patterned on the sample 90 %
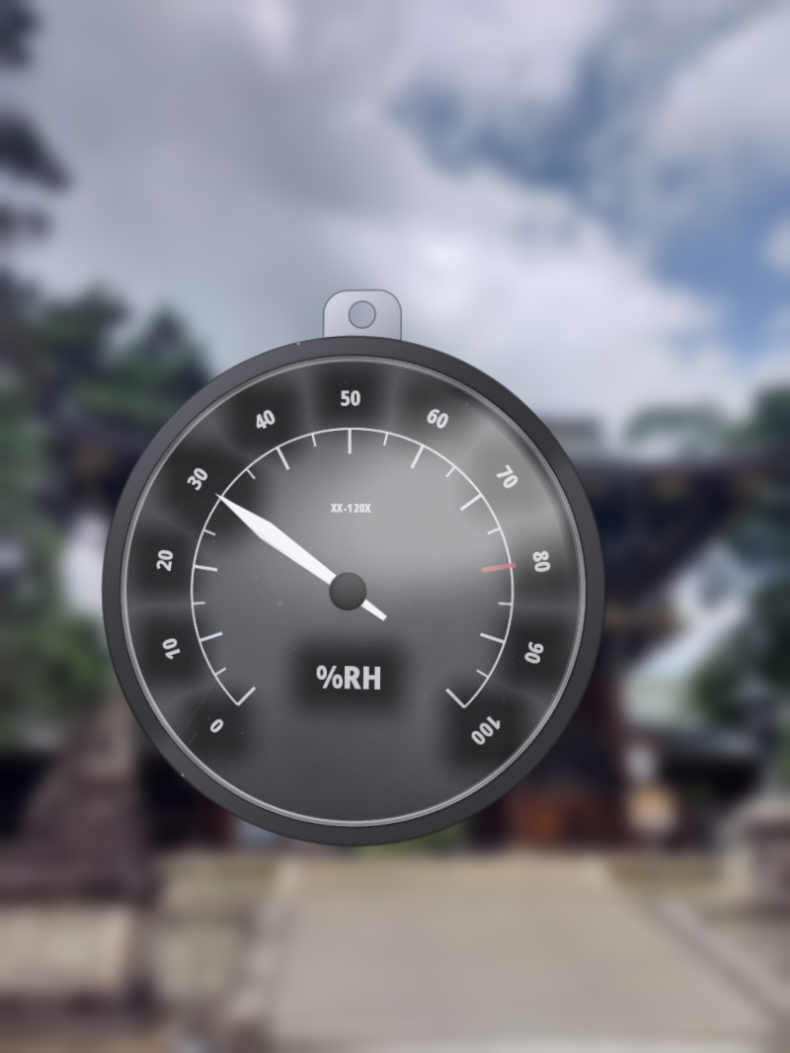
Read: 30 %
